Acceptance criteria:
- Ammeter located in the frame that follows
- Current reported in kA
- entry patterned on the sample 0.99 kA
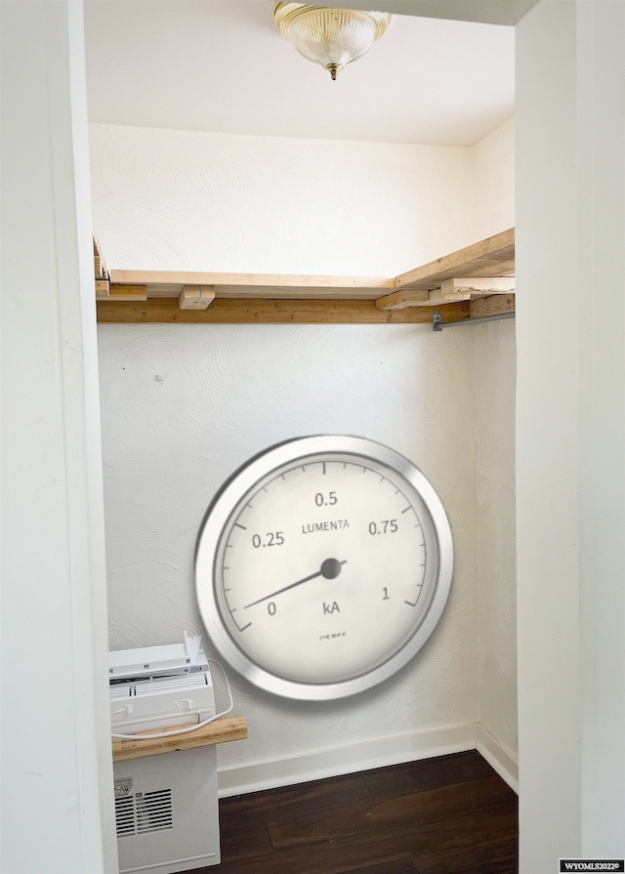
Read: 0.05 kA
